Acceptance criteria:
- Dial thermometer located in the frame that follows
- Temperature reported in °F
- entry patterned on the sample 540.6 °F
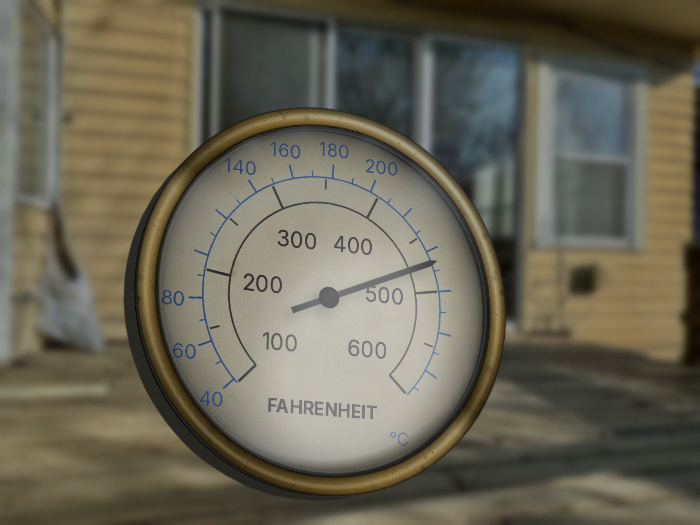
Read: 475 °F
